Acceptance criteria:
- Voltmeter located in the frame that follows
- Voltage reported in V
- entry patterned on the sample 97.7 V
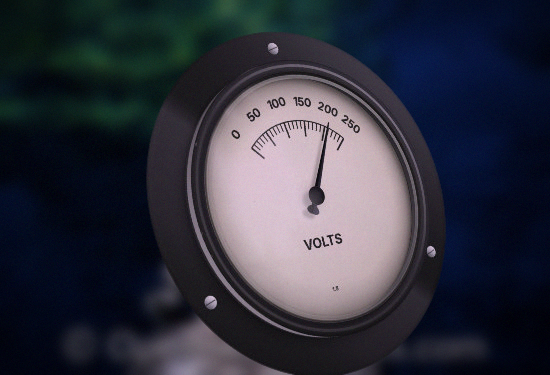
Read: 200 V
